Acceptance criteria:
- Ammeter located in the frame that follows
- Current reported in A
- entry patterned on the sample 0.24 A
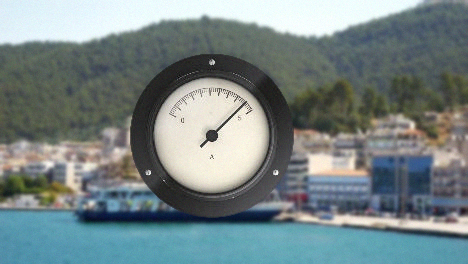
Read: 4.5 A
